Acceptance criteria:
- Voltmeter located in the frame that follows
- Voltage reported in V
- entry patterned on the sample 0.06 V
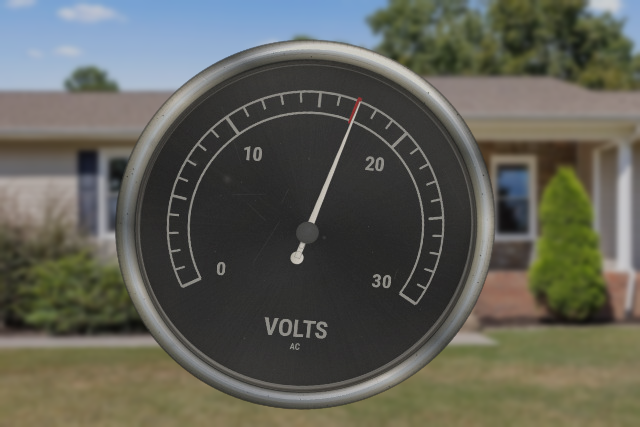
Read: 17 V
